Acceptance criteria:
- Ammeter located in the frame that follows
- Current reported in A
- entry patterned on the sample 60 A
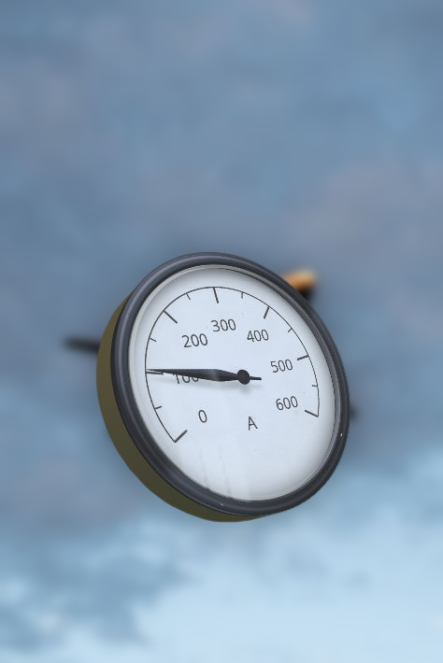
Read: 100 A
